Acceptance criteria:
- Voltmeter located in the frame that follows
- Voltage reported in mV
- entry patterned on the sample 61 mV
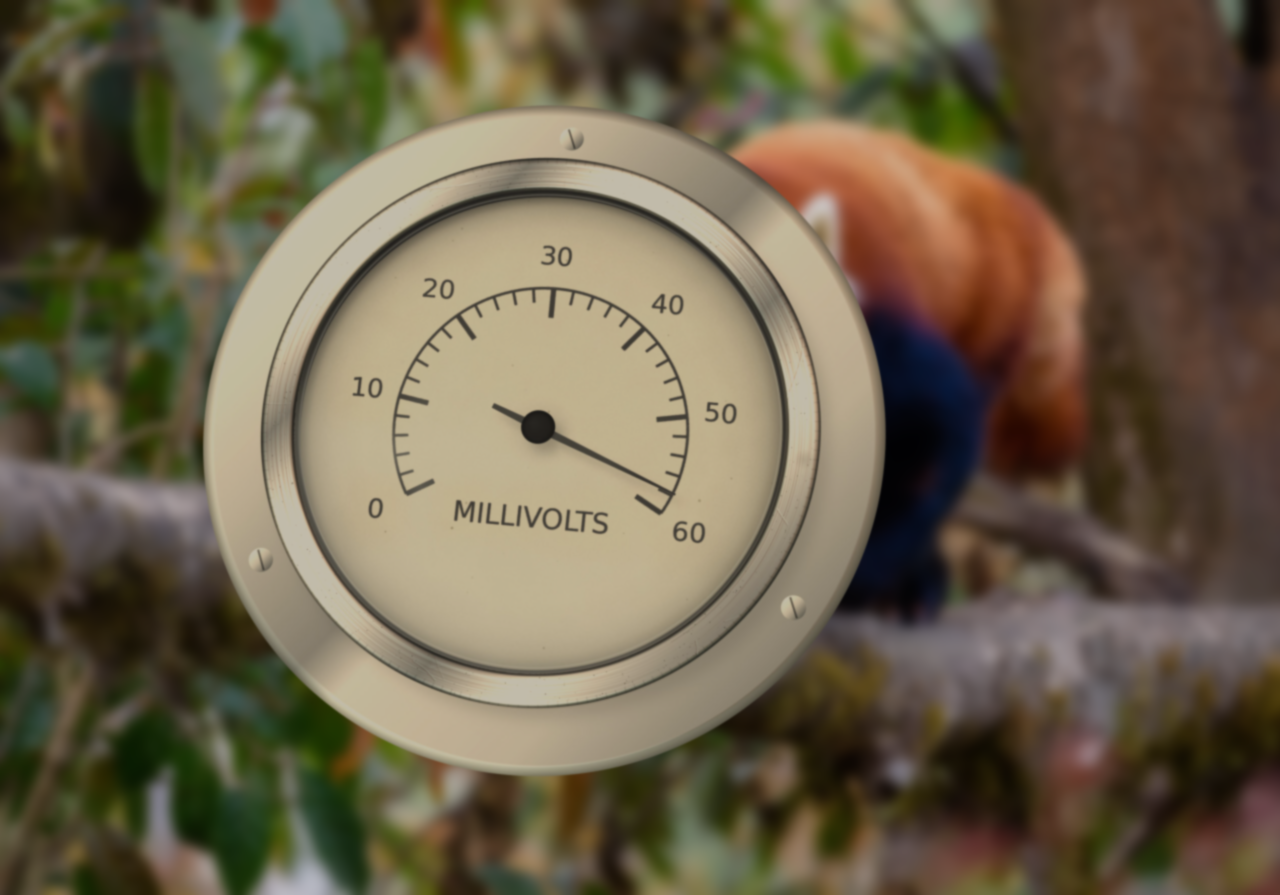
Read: 58 mV
